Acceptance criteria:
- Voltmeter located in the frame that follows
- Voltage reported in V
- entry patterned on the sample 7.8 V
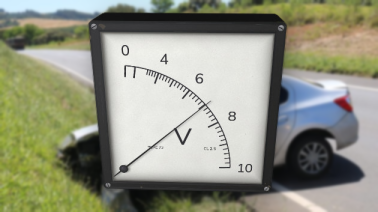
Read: 7 V
